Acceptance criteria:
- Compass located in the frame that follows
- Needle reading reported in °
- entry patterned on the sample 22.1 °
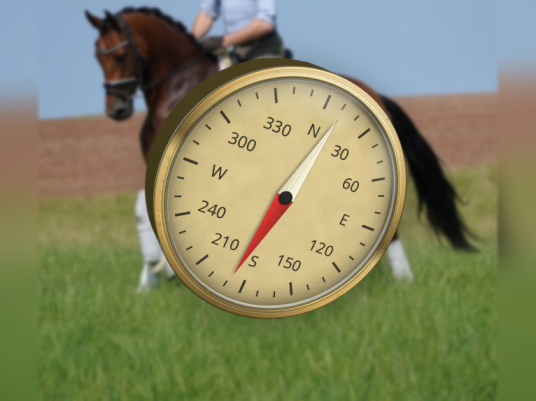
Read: 190 °
